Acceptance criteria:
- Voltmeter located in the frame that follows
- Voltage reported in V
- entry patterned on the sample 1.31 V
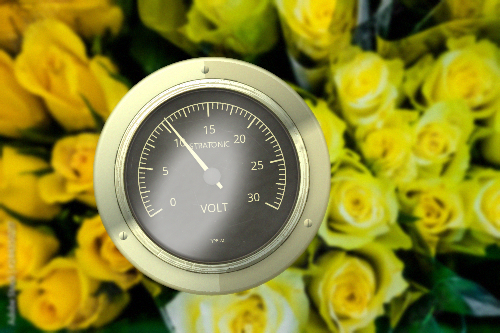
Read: 10.5 V
